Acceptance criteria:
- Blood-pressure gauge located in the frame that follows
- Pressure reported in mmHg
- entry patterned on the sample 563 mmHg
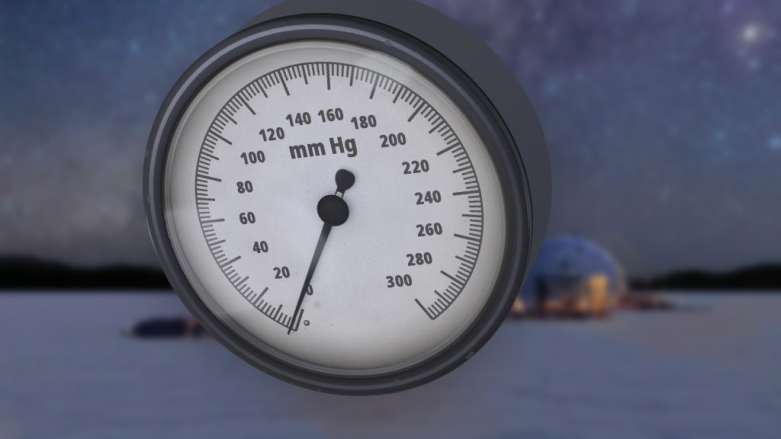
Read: 2 mmHg
